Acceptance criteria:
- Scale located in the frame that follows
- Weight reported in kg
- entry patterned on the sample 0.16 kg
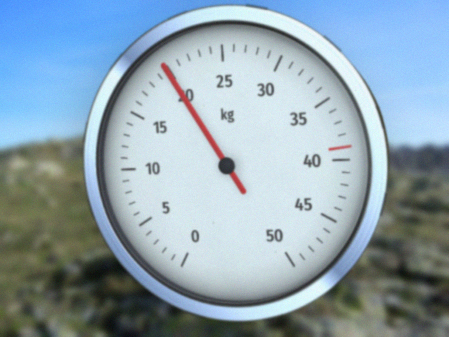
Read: 20 kg
